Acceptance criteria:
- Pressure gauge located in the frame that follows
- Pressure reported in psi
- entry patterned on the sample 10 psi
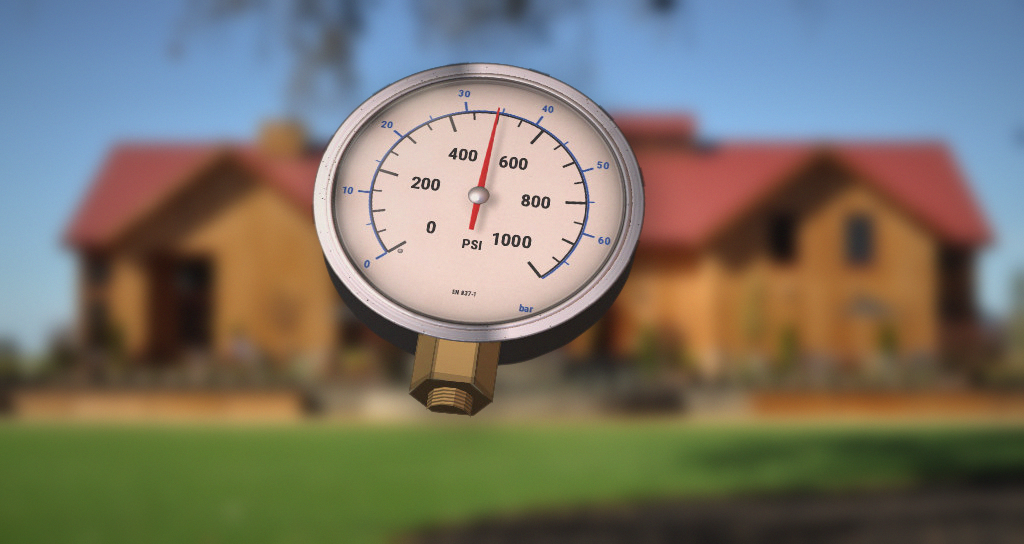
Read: 500 psi
